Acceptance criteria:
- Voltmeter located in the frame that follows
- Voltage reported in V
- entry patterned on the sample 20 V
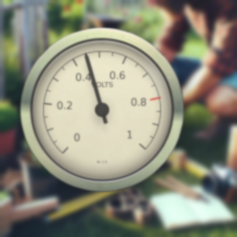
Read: 0.45 V
